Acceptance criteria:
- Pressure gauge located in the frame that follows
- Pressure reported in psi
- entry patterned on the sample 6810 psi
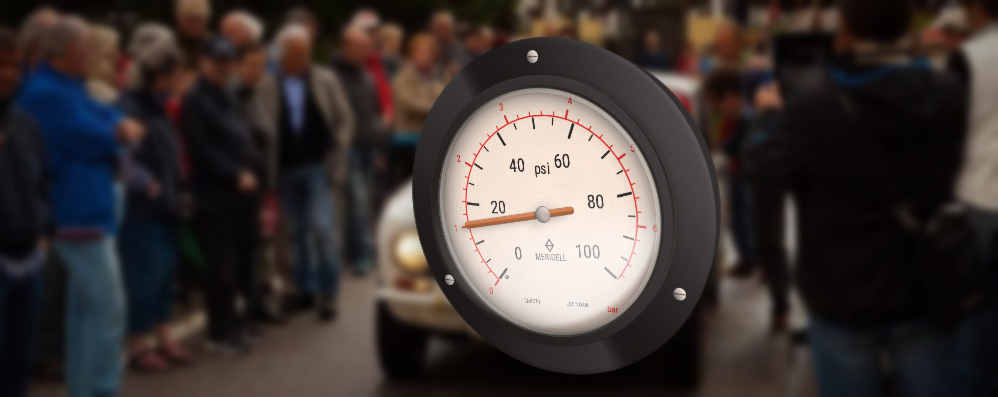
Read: 15 psi
